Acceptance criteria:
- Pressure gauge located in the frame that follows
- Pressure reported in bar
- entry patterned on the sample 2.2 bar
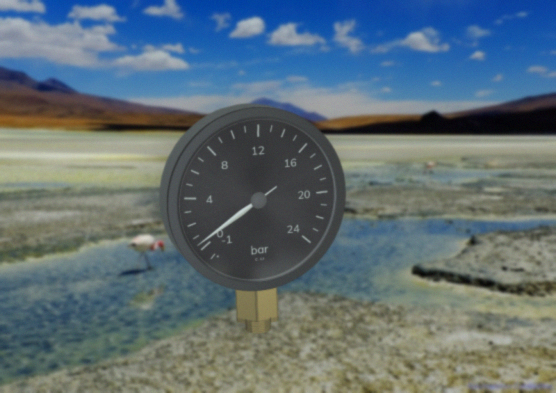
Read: 0.5 bar
